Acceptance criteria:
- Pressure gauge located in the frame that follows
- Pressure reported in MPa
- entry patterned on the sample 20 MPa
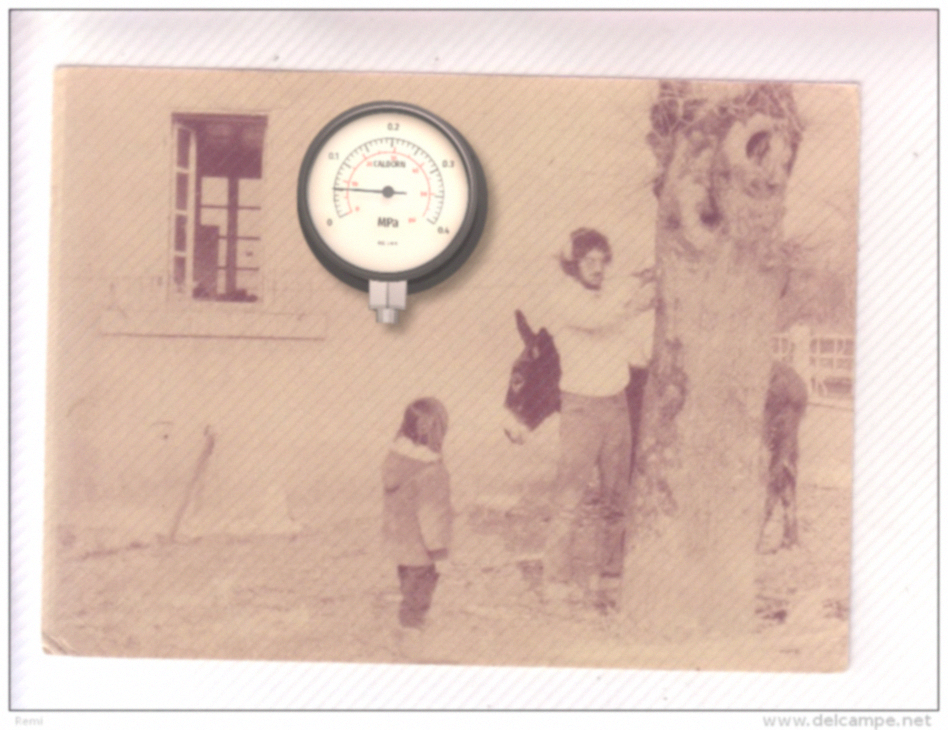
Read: 0.05 MPa
